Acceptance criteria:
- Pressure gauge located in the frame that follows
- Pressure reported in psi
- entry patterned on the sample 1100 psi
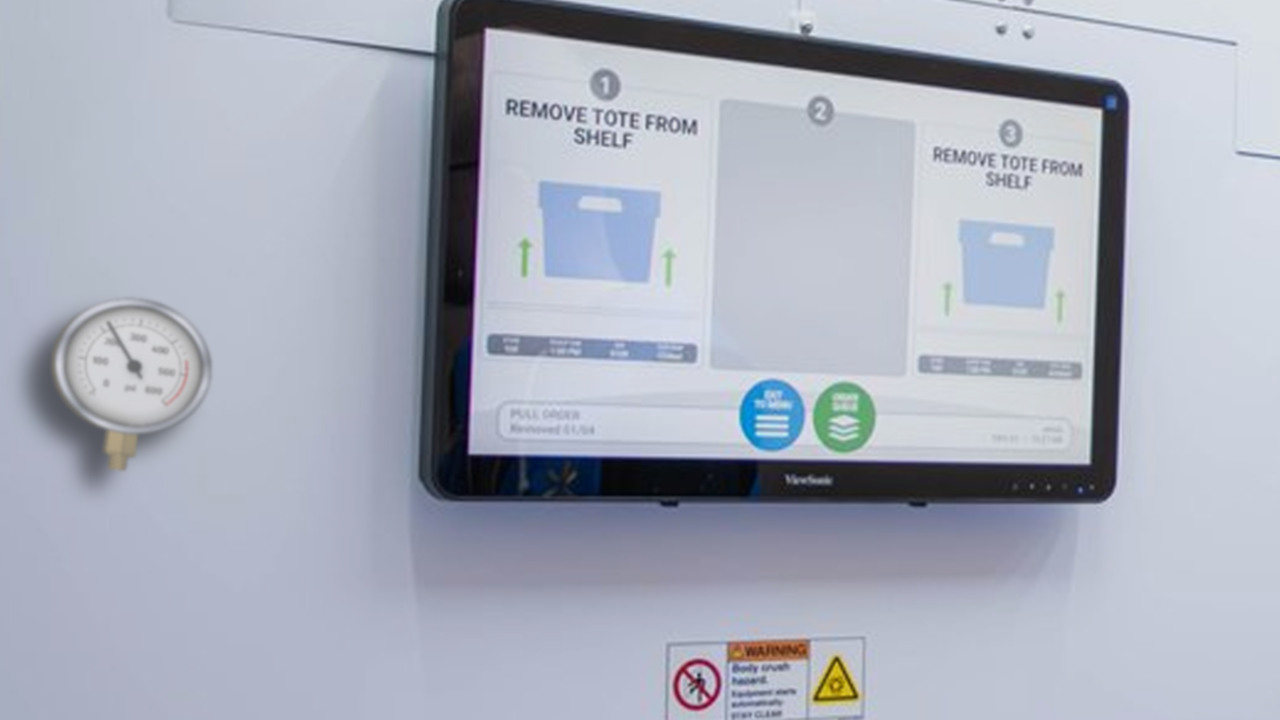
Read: 220 psi
